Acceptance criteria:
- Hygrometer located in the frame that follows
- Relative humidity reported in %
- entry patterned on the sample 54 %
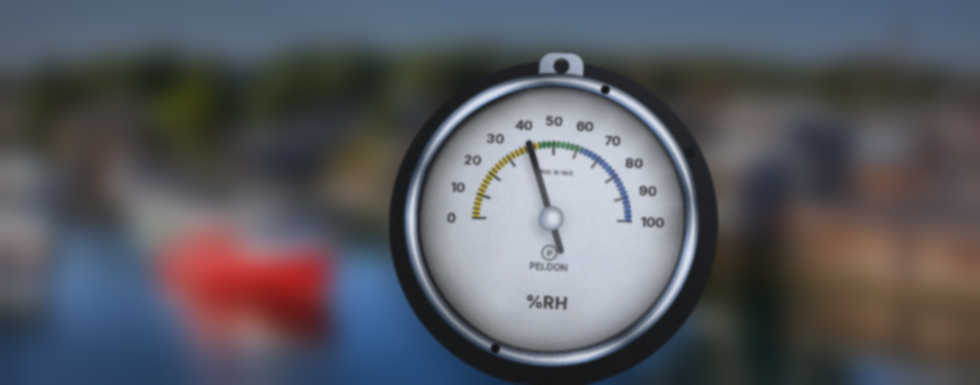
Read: 40 %
